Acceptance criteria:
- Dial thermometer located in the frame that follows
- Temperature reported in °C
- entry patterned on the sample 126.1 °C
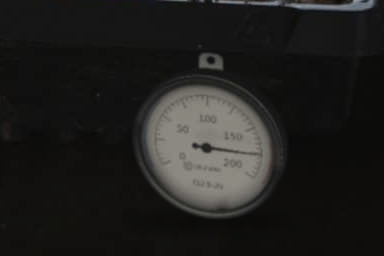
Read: 175 °C
